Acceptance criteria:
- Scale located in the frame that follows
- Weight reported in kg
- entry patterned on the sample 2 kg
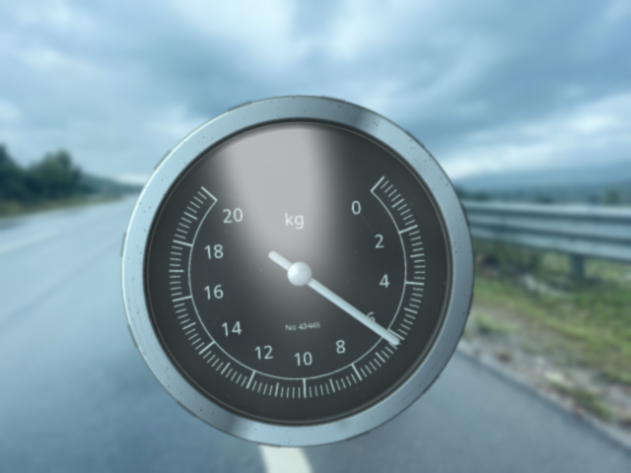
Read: 6.2 kg
